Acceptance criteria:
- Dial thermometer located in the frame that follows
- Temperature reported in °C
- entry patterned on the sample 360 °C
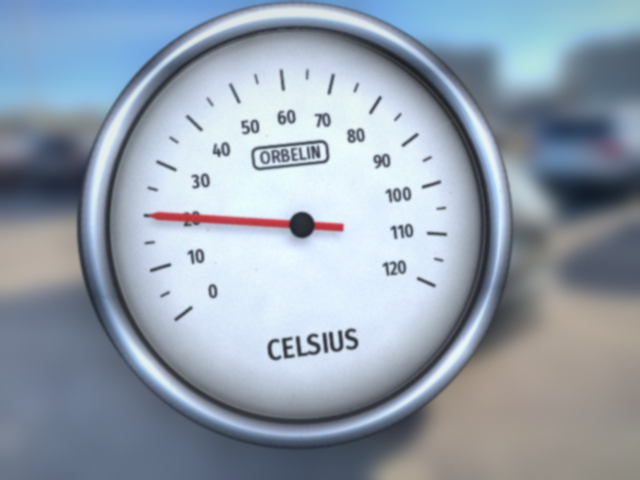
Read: 20 °C
